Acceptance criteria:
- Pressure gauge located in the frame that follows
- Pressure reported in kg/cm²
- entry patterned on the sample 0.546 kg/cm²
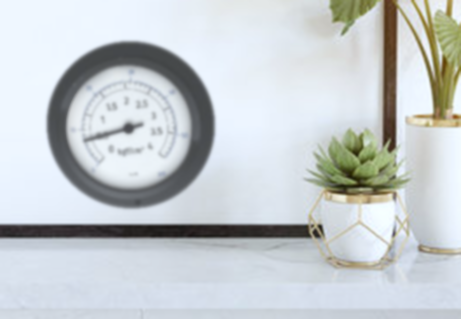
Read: 0.5 kg/cm²
